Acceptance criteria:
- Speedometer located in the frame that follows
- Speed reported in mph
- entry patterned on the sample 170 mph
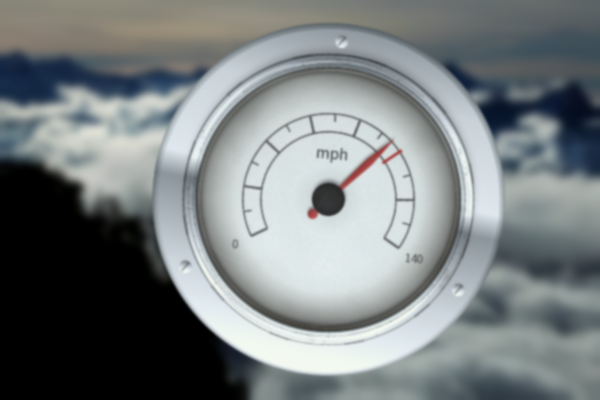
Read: 95 mph
